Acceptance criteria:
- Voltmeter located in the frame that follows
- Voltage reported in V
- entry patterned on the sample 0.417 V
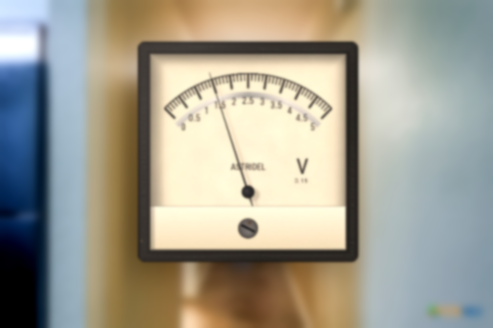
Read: 1.5 V
